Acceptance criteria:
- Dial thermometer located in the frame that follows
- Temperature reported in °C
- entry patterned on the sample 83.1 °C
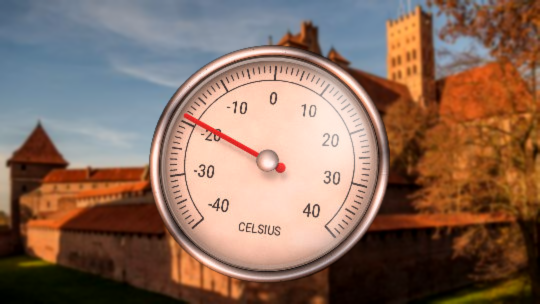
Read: -19 °C
